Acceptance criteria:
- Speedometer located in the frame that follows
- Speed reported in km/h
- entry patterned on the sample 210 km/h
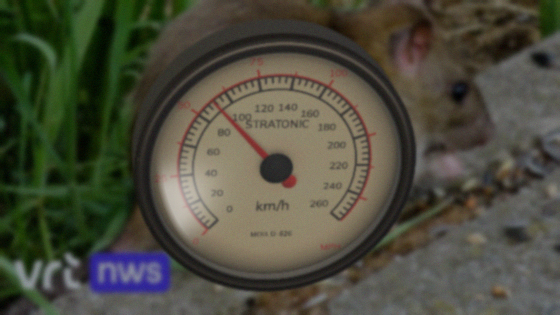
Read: 92 km/h
